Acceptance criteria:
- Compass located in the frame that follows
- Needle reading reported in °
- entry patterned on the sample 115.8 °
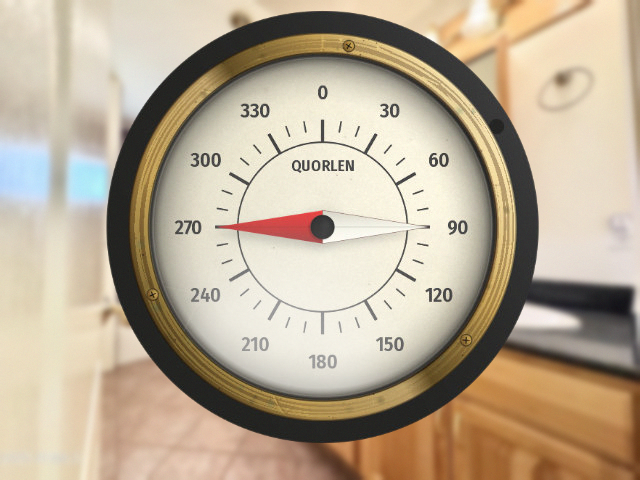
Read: 270 °
